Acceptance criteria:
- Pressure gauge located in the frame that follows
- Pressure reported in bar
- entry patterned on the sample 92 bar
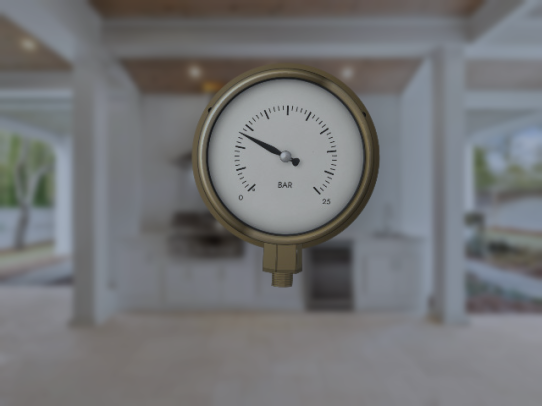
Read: 6.5 bar
